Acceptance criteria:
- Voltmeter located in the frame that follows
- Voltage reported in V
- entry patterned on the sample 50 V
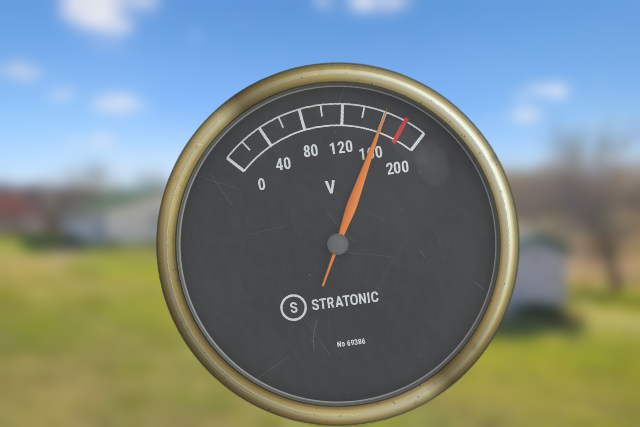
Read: 160 V
